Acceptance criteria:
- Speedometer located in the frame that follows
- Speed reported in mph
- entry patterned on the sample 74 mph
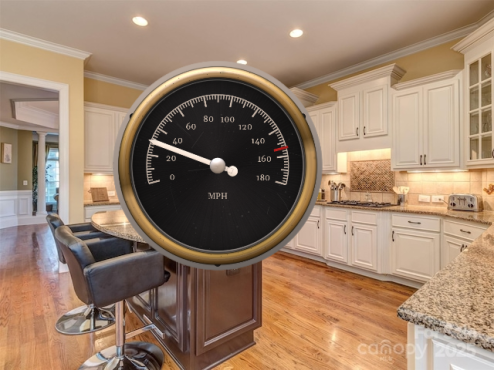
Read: 30 mph
